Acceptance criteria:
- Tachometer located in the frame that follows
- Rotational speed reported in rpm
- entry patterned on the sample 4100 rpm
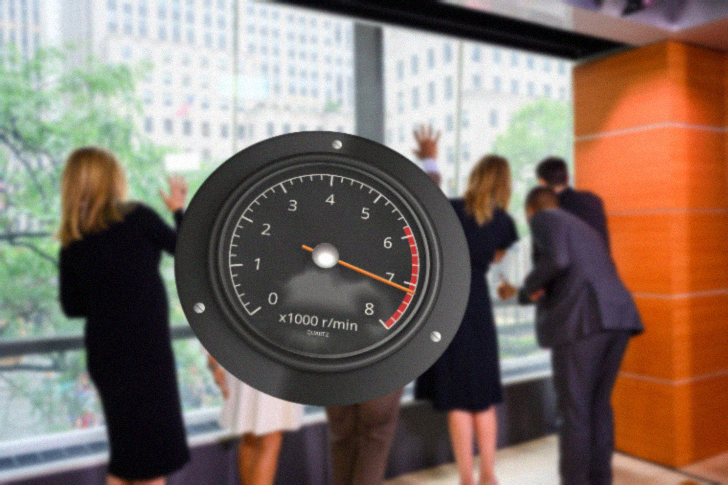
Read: 7200 rpm
